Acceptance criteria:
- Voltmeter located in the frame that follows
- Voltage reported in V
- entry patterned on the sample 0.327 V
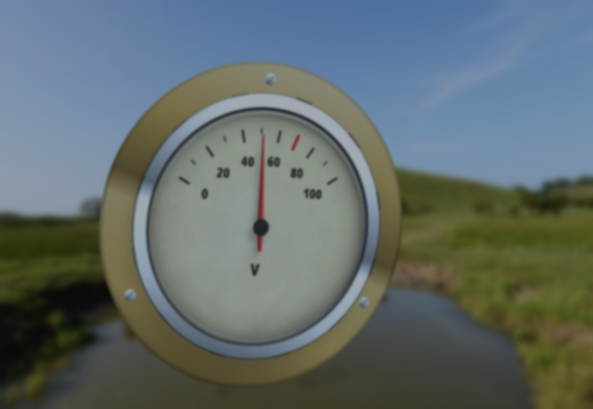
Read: 50 V
